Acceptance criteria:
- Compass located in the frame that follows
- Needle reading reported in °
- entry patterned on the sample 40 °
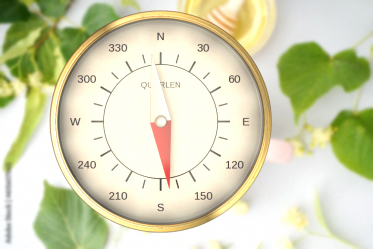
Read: 172.5 °
